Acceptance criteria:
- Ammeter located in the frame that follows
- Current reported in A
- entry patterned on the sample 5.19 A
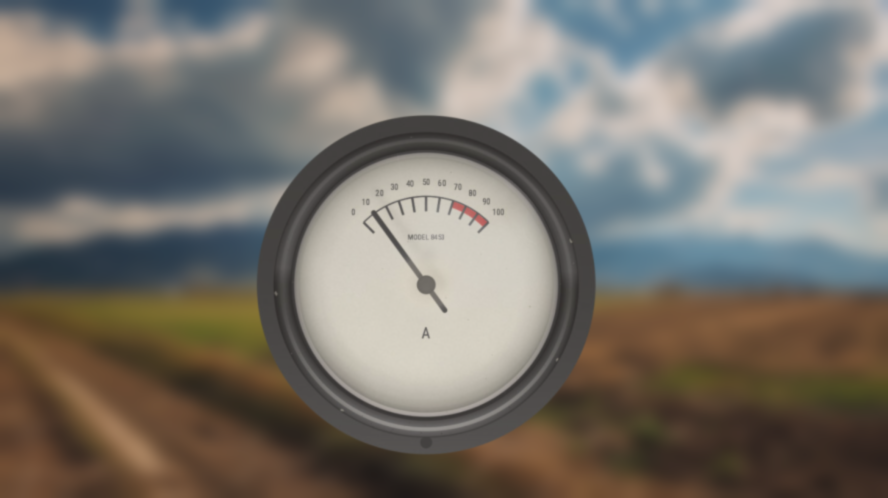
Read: 10 A
